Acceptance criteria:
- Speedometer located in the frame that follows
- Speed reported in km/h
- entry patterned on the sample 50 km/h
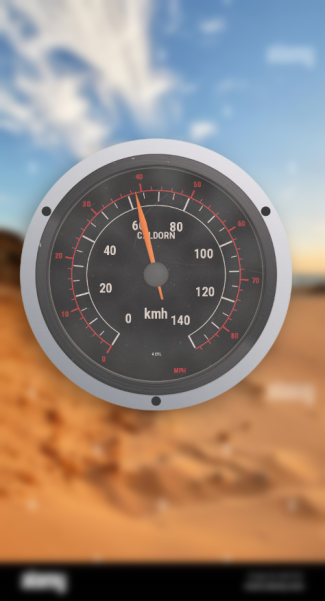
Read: 62.5 km/h
